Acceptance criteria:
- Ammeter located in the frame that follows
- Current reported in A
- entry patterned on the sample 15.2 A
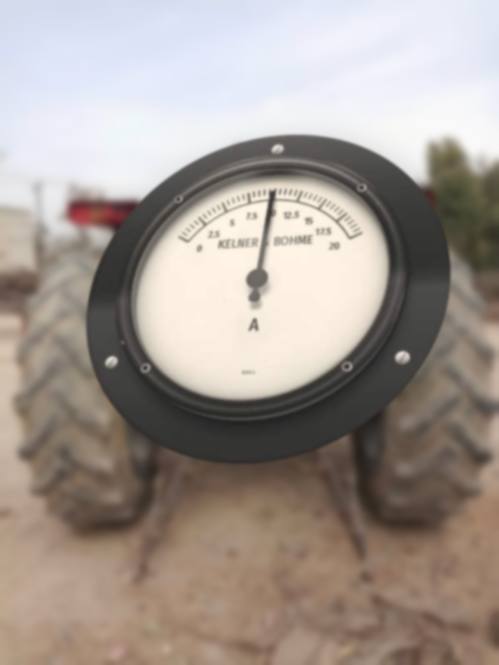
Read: 10 A
